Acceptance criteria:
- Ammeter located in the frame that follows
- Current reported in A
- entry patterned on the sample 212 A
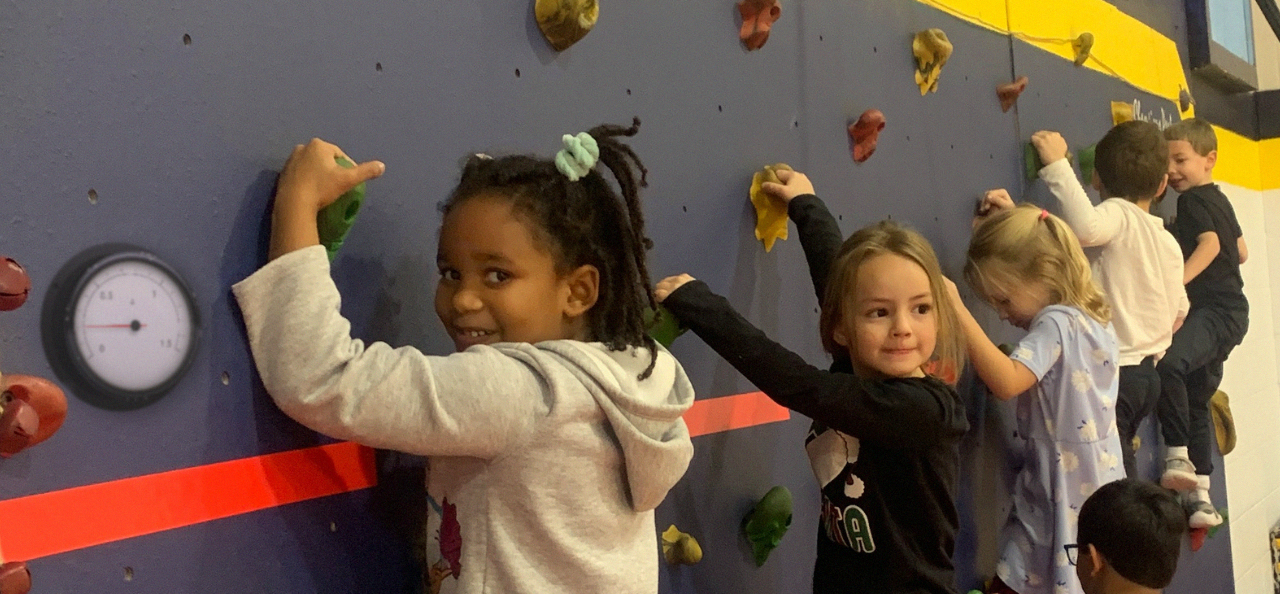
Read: 0.2 A
